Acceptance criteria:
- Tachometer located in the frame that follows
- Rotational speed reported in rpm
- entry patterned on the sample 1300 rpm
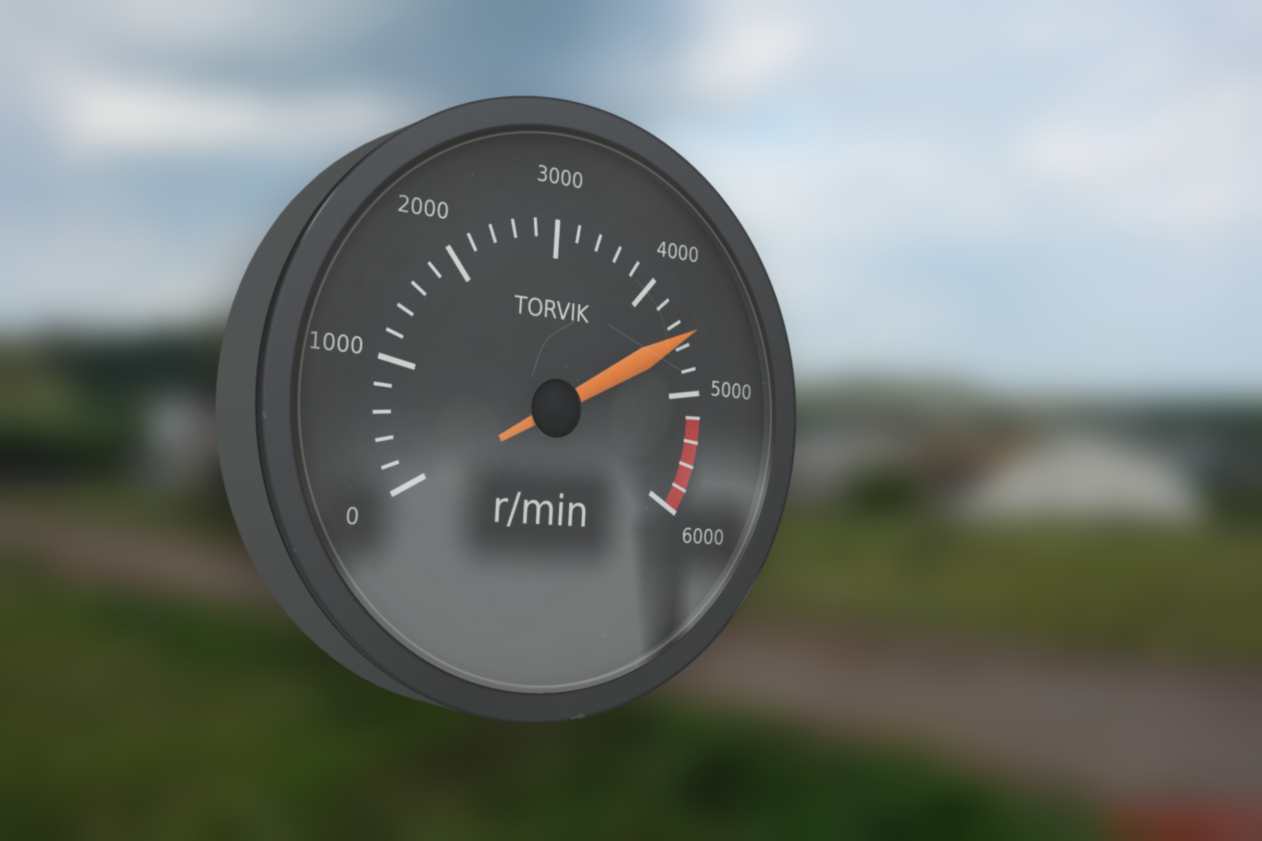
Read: 4500 rpm
